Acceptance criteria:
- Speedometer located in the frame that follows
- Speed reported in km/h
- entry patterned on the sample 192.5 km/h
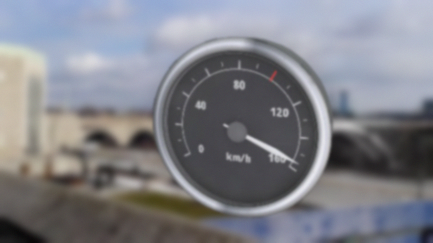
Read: 155 km/h
